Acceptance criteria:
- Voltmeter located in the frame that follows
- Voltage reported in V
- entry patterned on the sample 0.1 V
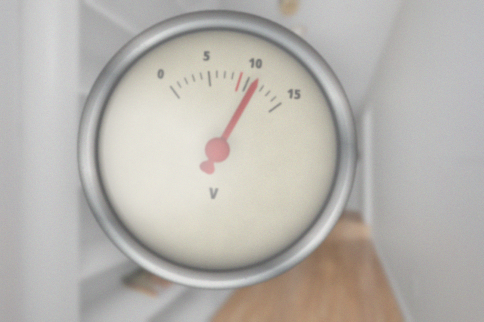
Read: 11 V
